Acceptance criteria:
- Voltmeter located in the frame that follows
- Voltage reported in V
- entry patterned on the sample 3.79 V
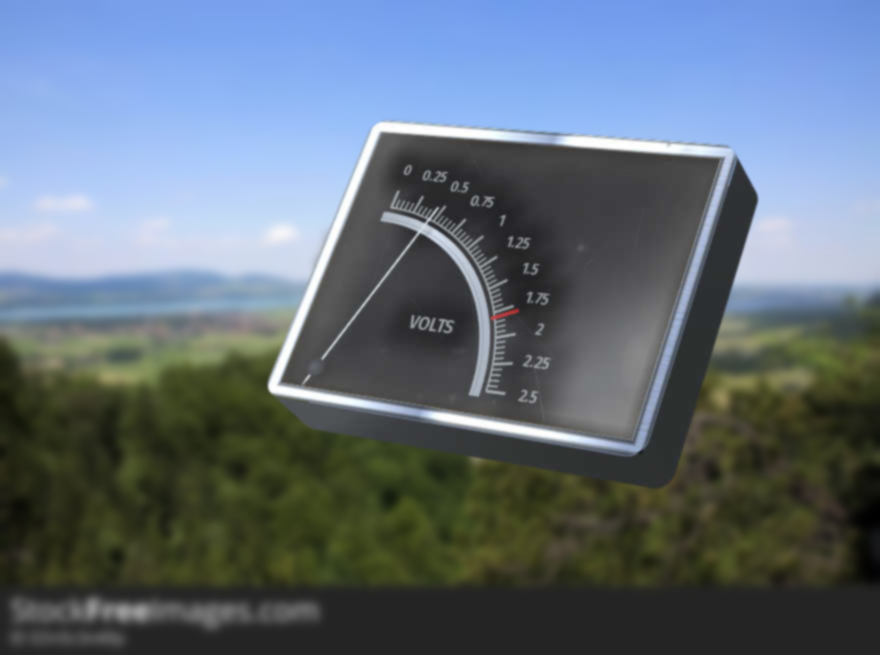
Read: 0.5 V
